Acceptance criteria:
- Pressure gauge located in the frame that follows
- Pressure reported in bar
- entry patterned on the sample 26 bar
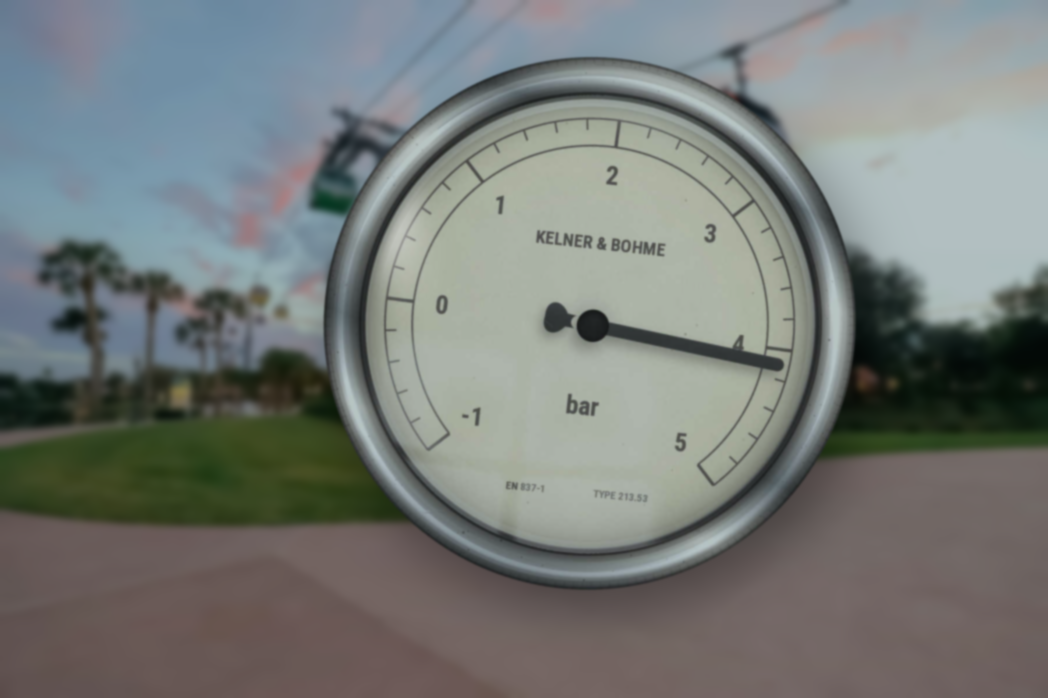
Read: 4.1 bar
